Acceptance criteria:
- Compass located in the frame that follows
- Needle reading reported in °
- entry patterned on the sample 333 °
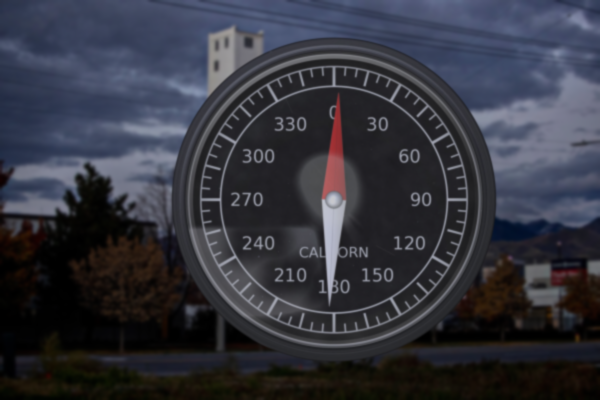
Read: 2.5 °
